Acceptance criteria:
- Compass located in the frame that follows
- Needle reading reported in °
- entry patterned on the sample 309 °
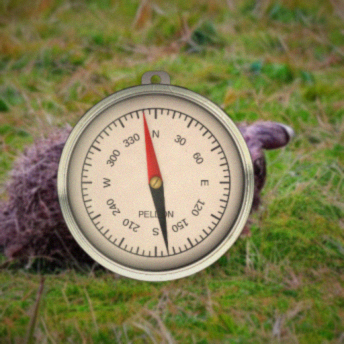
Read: 350 °
